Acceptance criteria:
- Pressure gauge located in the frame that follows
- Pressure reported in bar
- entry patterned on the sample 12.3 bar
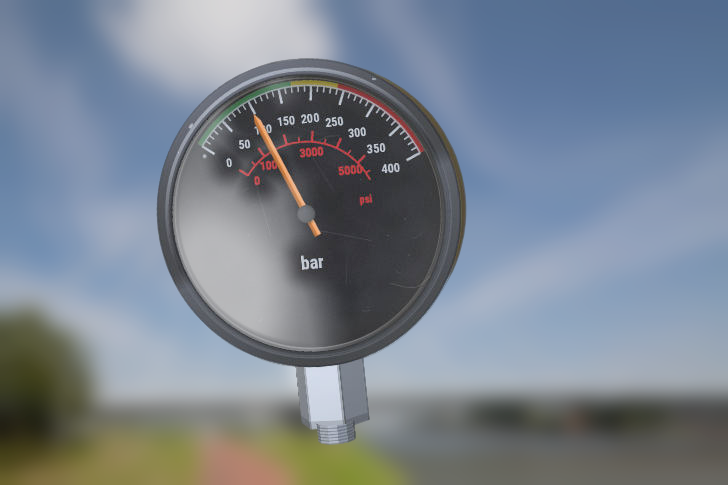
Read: 100 bar
